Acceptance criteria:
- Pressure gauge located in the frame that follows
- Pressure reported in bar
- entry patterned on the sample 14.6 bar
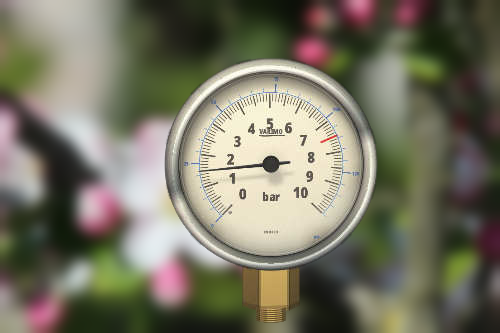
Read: 1.5 bar
